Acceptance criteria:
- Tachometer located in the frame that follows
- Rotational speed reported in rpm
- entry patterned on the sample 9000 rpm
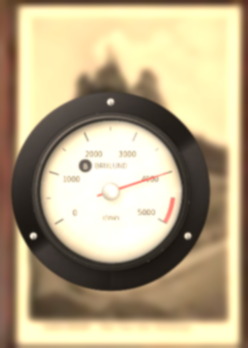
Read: 4000 rpm
